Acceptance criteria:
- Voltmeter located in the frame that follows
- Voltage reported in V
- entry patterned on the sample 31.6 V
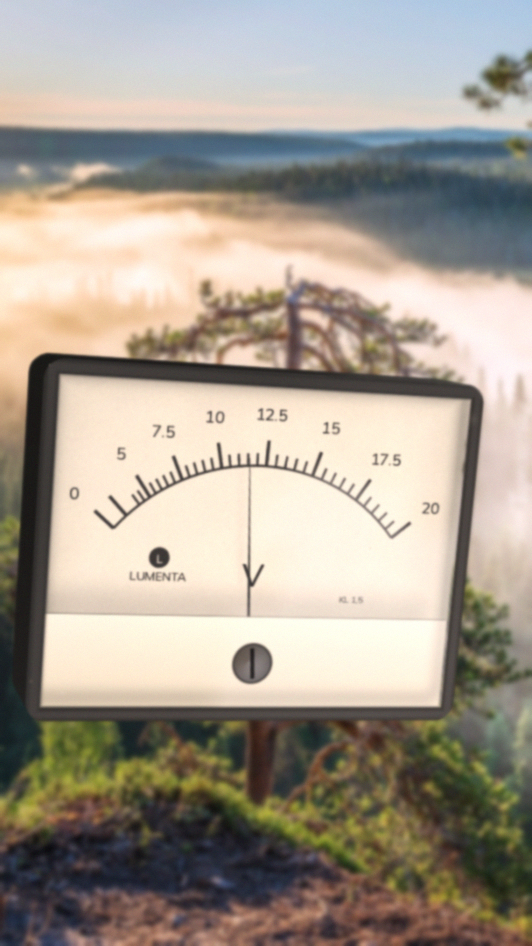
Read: 11.5 V
